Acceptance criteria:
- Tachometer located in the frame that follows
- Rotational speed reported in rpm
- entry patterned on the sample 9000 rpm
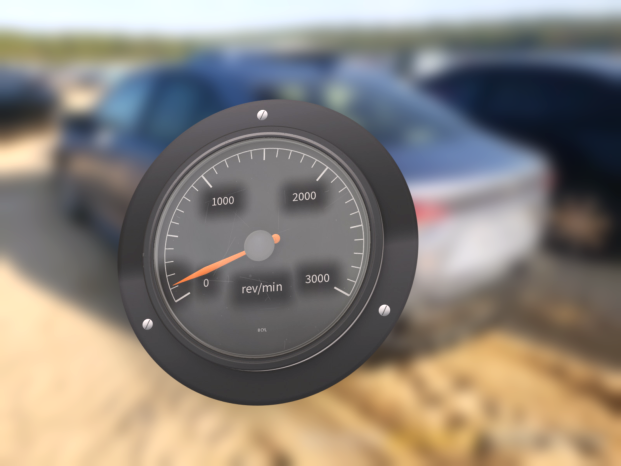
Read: 100 rpm
